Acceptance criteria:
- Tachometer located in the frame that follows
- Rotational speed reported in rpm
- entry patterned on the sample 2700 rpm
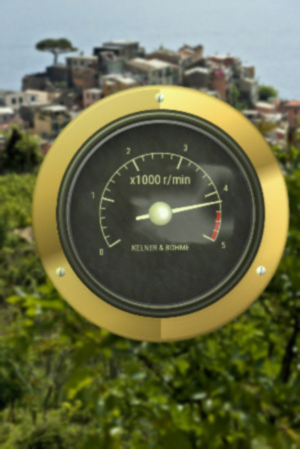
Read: 4200 rpm
